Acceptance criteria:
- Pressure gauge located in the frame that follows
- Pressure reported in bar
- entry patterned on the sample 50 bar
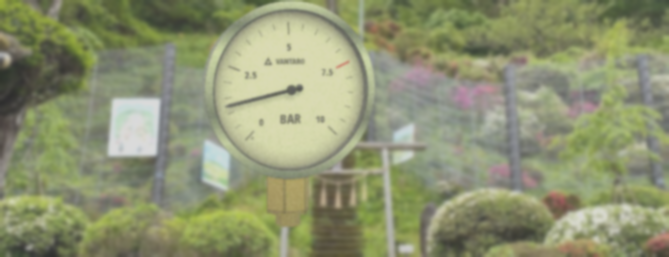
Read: 1.25 bar
